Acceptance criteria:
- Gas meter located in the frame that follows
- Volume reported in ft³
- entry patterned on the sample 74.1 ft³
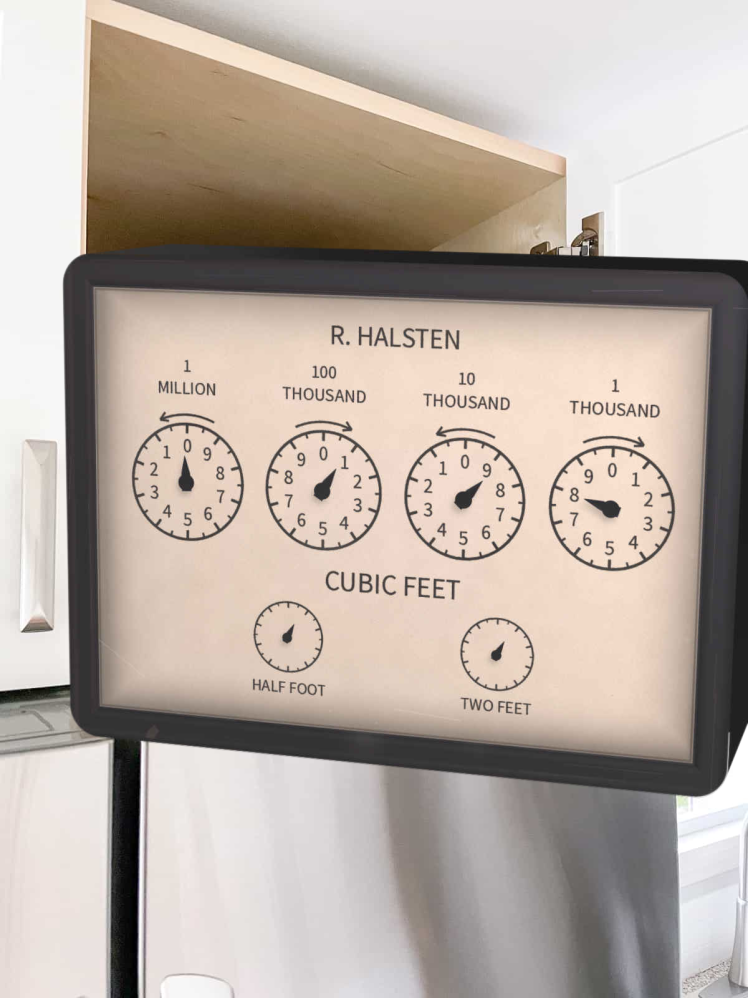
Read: 8800 ft³
